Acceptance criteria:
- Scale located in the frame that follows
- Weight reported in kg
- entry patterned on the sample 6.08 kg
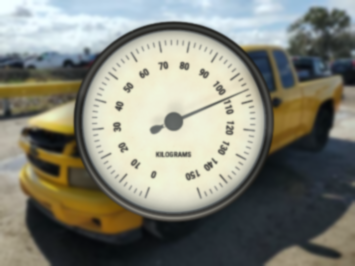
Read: 106 kg
